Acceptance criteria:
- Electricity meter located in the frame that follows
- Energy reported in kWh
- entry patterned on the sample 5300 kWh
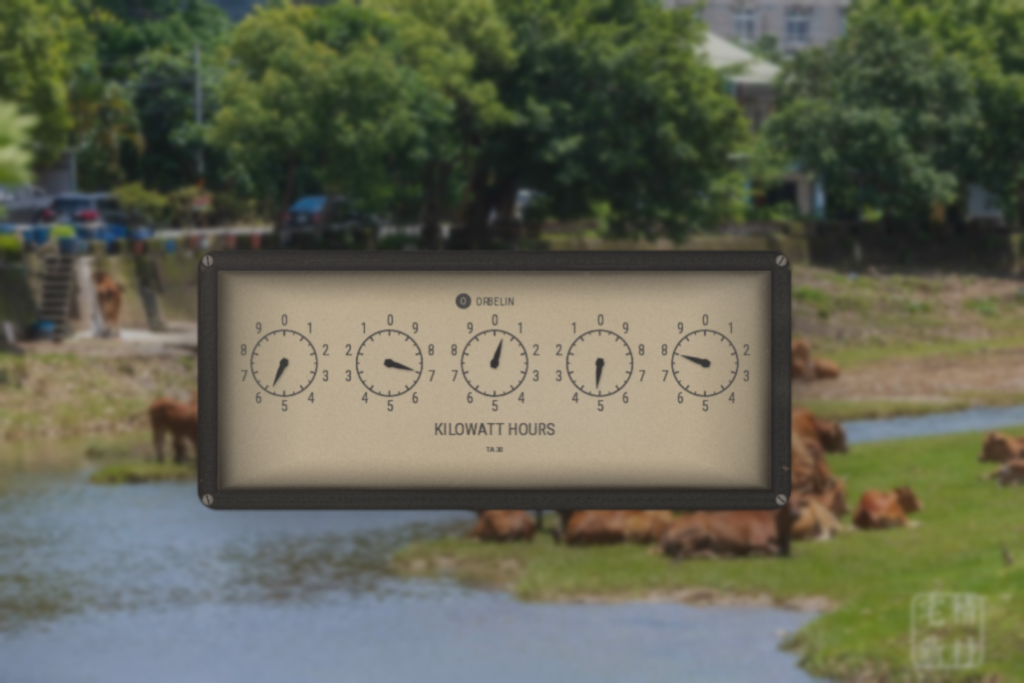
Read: 57048 kWh
